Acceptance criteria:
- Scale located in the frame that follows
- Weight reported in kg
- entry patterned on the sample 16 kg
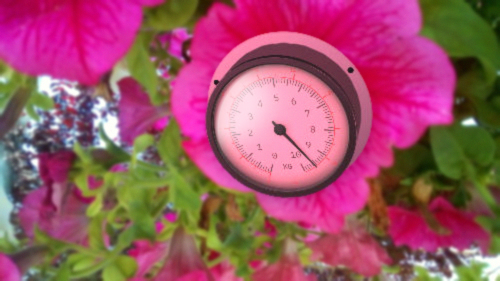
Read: 9.5 kg
